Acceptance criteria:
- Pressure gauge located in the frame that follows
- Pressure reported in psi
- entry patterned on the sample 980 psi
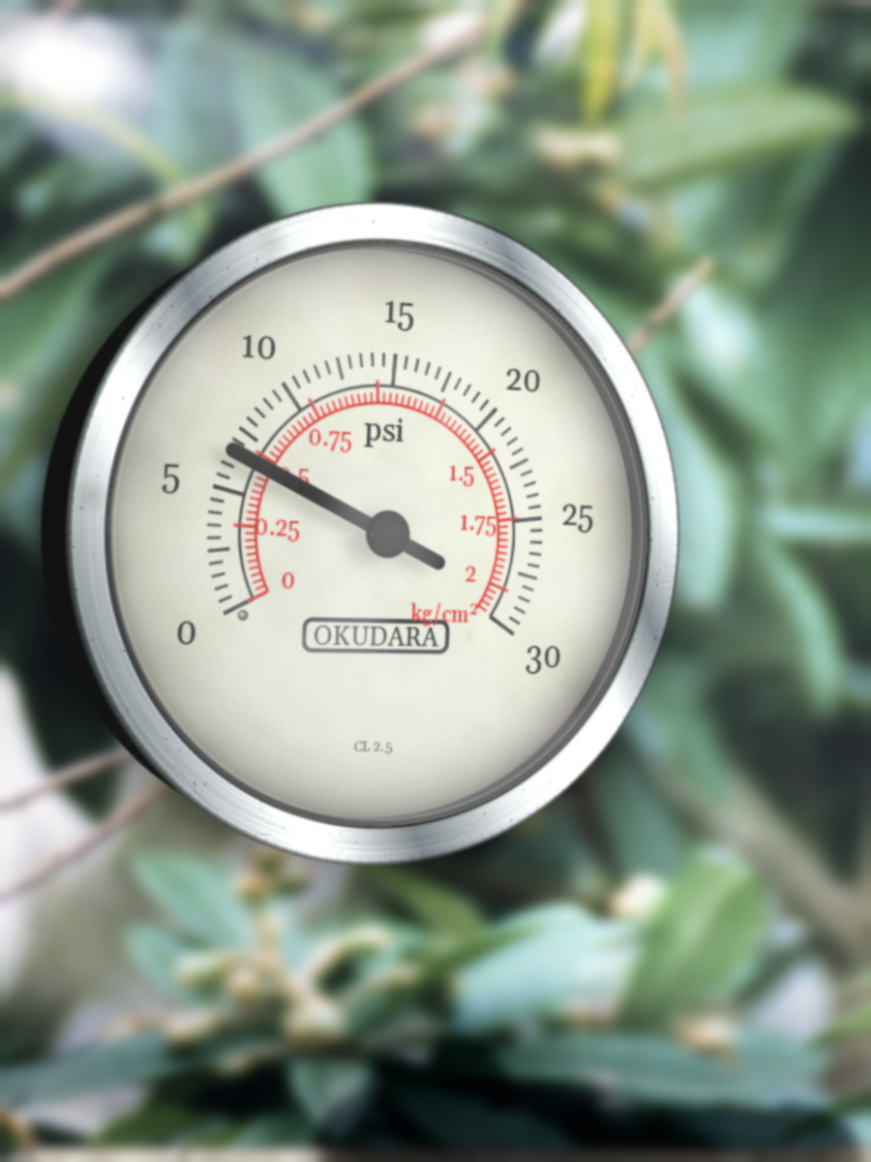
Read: 6.5 psi
